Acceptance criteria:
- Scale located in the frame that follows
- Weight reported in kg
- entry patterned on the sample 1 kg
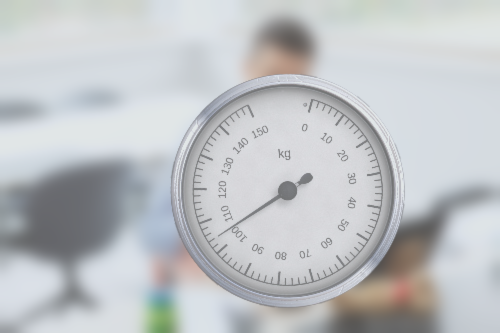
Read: 104 kg
